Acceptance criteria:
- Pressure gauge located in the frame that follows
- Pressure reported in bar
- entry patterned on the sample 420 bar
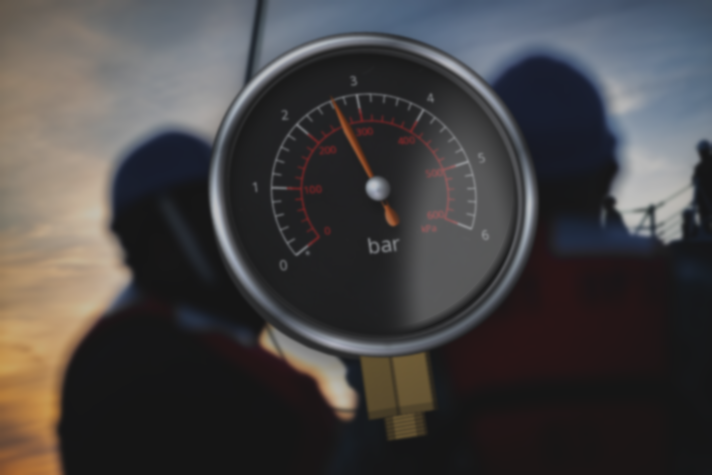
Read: 2.6 bar
